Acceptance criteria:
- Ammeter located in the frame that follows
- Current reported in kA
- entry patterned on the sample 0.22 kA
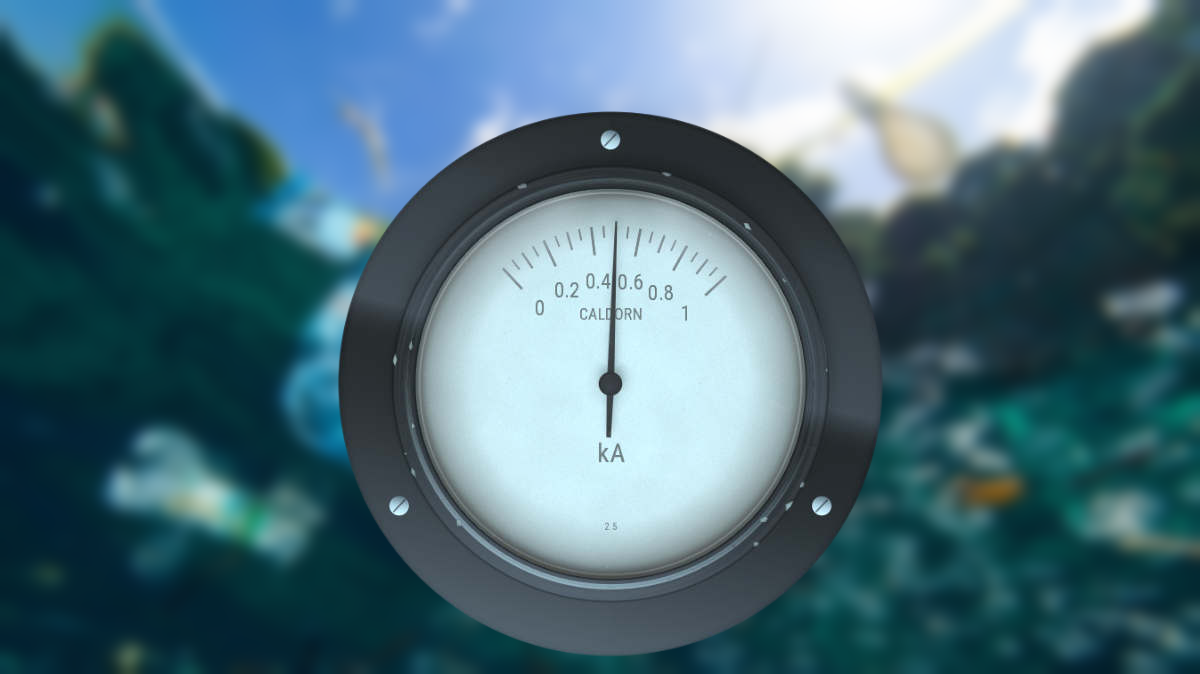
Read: 0.5 kA
